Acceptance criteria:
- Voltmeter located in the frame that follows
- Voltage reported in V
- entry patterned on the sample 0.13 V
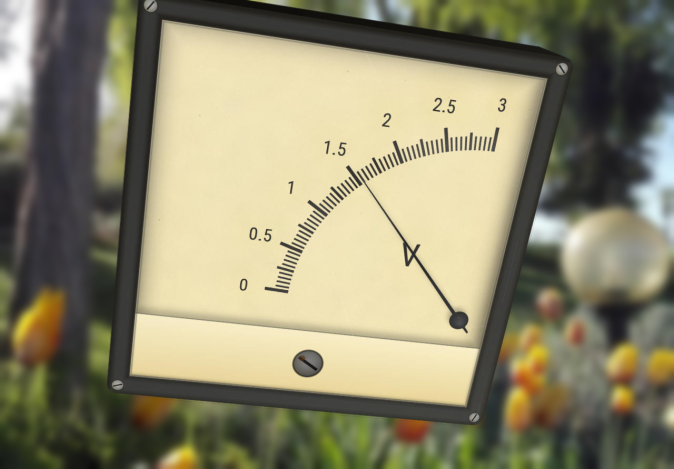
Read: 1.55 V
